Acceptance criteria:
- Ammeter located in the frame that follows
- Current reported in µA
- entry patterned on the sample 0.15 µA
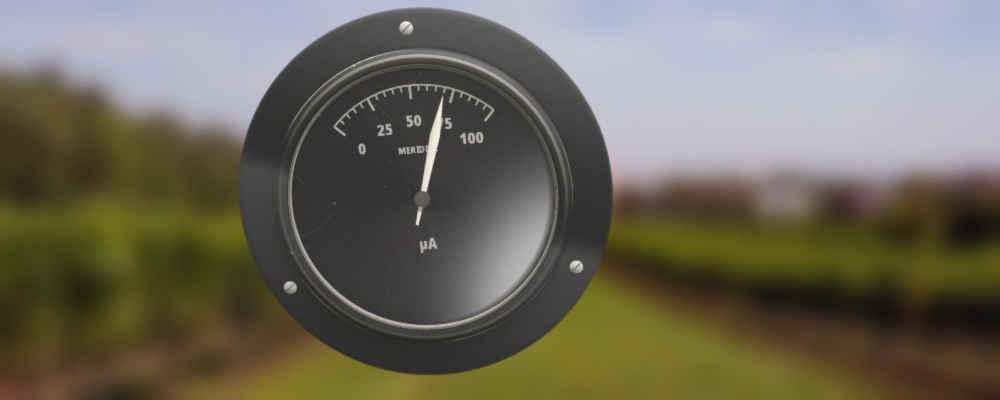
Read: 70 µA
